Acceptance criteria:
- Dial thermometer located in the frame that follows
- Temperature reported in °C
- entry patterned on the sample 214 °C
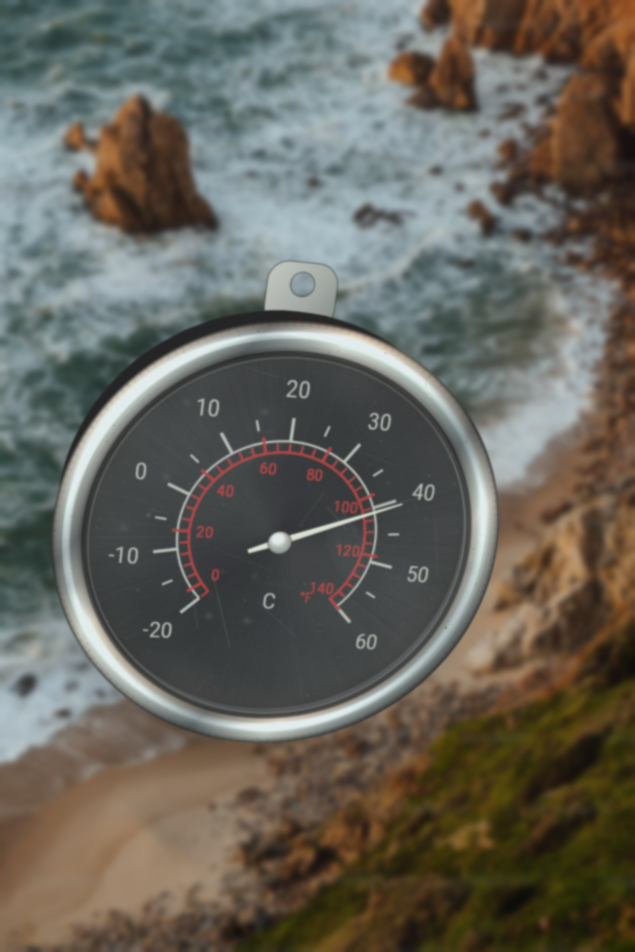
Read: 40 °C
